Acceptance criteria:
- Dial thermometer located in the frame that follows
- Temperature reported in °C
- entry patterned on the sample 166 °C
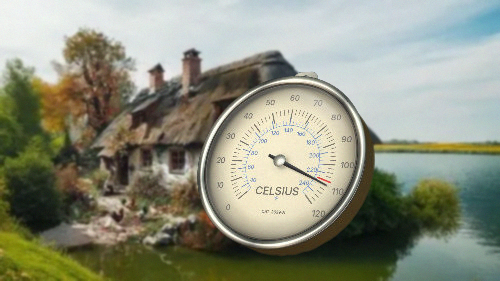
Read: 110 °C
